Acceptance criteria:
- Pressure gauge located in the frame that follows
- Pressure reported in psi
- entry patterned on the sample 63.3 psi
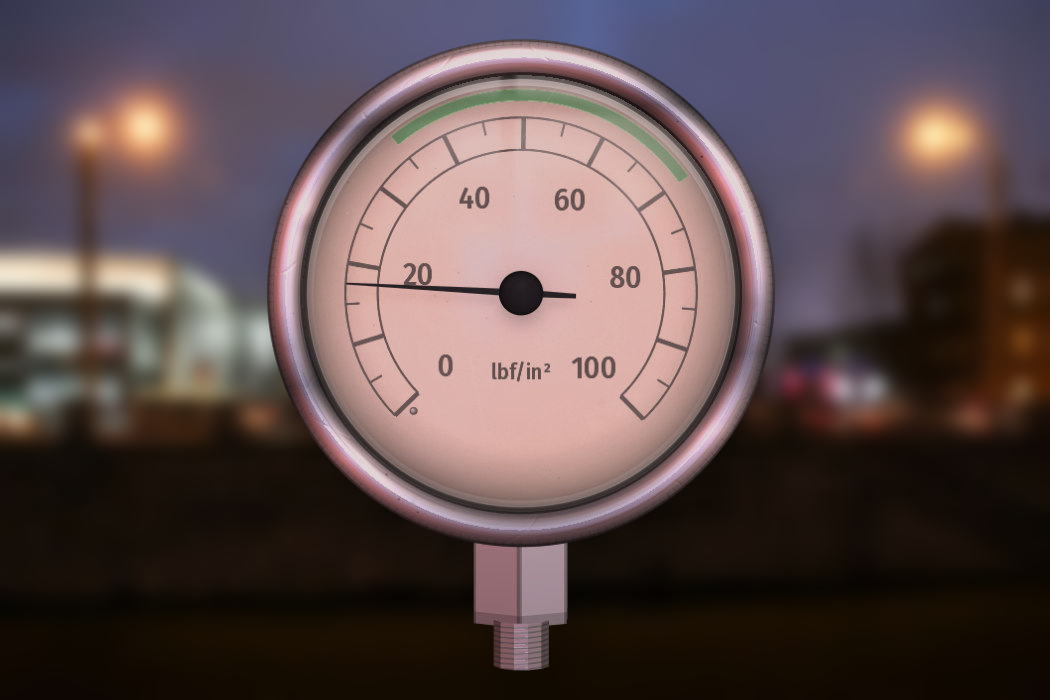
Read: 17.5 psi
